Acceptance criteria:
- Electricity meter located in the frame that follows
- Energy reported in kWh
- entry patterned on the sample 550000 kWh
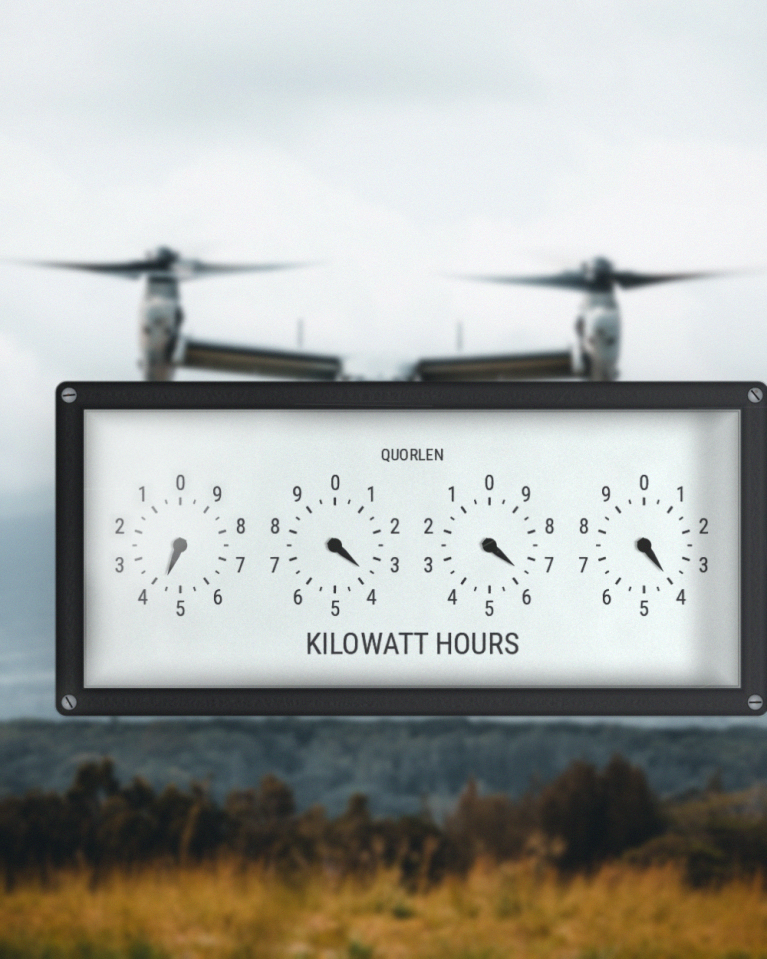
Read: 4364 kWh
